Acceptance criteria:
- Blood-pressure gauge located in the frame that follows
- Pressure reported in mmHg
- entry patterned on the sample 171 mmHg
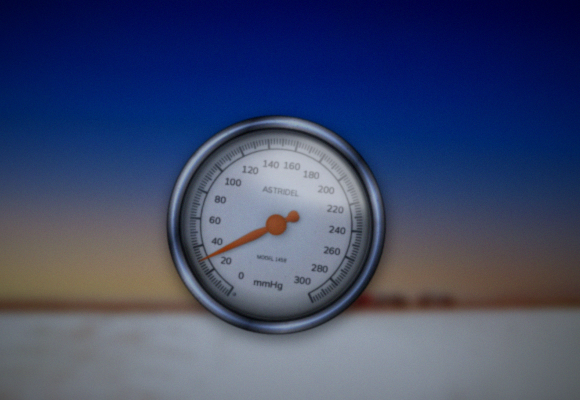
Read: 30 mmHg
